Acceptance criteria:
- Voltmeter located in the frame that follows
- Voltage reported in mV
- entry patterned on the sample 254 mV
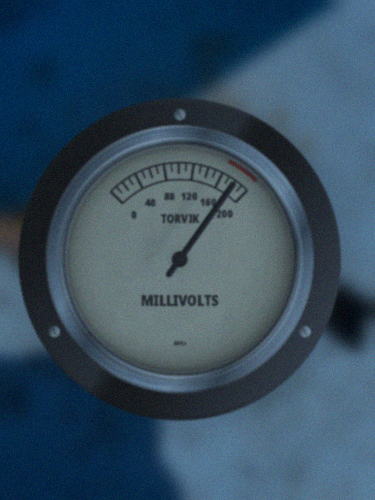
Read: 180 mV
